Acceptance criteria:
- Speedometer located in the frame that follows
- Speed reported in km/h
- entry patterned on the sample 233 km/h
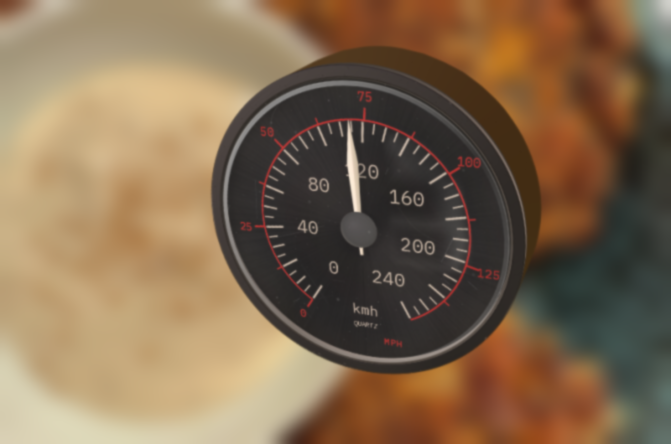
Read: 115 km/h
